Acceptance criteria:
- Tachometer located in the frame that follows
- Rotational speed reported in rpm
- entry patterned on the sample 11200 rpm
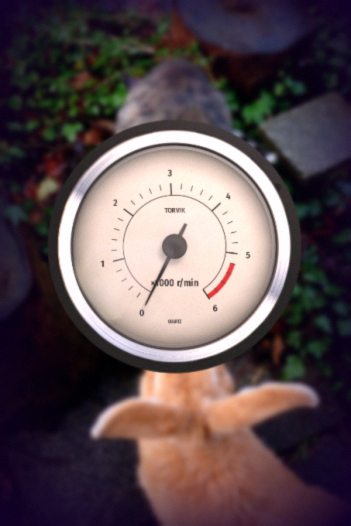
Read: 0 rpm
